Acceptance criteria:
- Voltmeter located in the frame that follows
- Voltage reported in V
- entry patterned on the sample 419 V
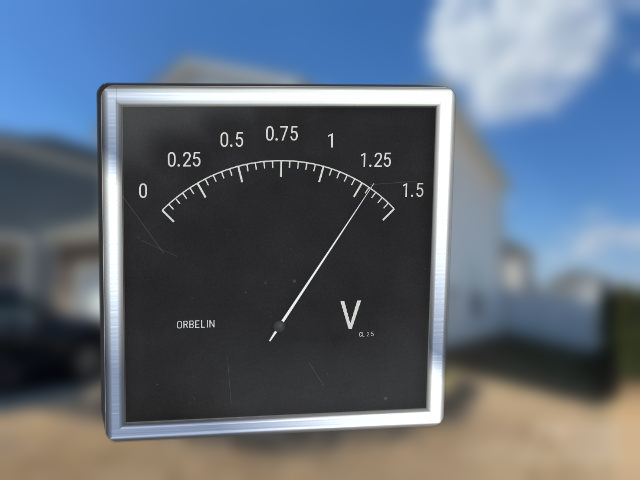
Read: 1.3 V
